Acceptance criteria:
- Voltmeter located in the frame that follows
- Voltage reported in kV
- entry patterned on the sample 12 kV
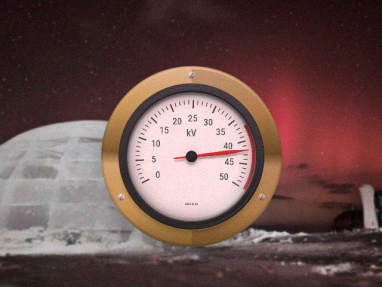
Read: 42 kV
